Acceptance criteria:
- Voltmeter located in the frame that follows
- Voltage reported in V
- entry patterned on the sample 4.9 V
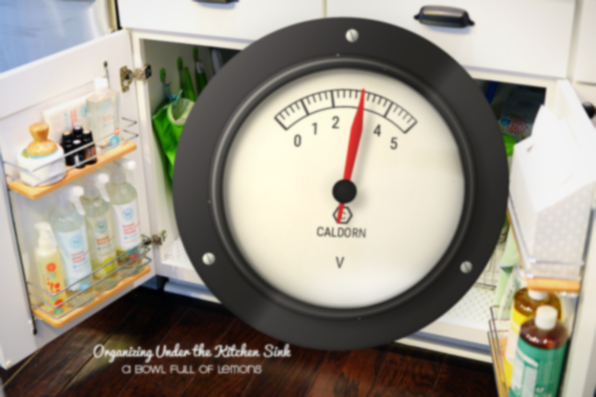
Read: 3 V
